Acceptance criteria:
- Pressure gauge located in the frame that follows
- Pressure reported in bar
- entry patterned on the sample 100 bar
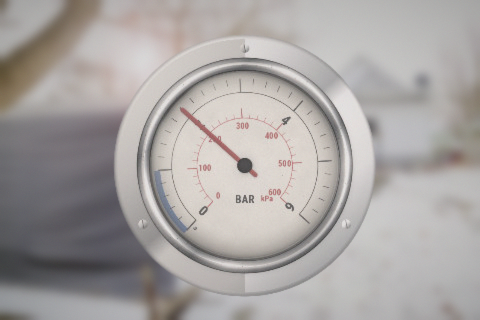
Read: 2 bar
